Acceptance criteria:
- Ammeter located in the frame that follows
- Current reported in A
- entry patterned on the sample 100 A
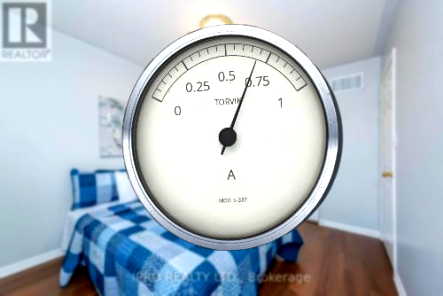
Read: 0.7 A
